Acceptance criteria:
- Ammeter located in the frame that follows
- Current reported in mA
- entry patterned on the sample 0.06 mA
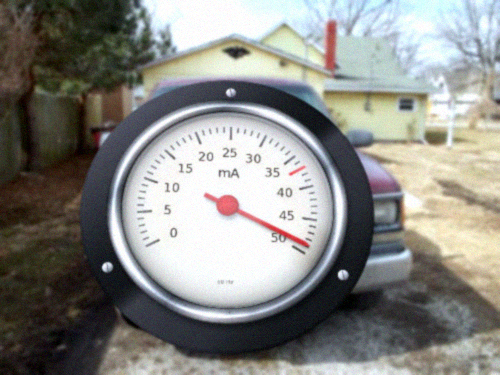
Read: 49 mA
